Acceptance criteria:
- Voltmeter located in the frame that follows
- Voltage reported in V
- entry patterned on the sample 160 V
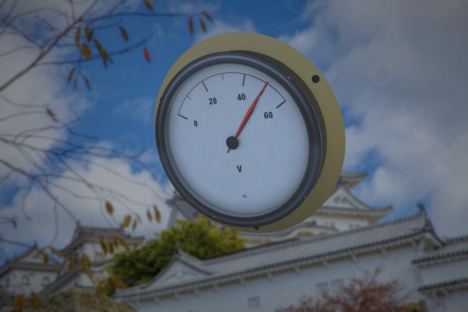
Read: 50 V
